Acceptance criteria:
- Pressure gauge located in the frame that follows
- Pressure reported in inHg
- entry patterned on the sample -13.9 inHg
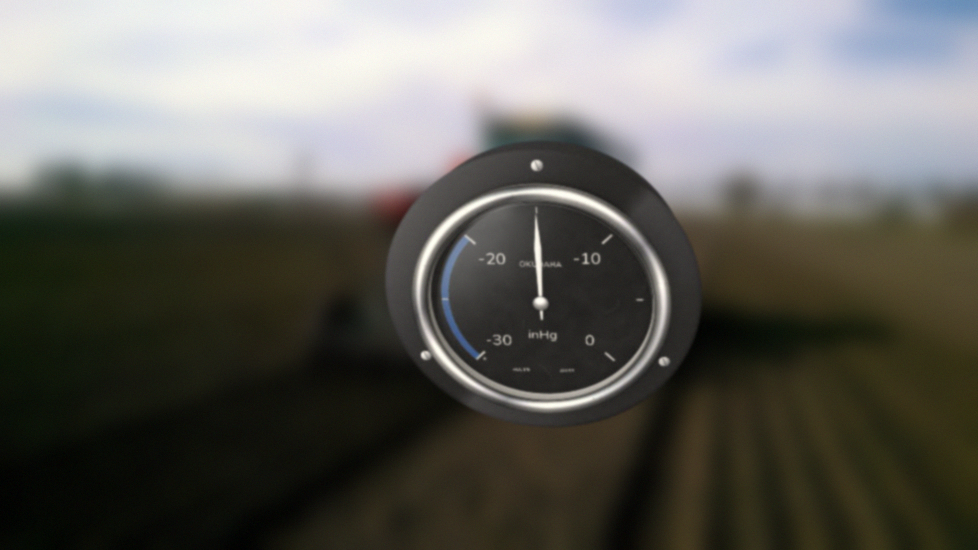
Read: -15 inHg
